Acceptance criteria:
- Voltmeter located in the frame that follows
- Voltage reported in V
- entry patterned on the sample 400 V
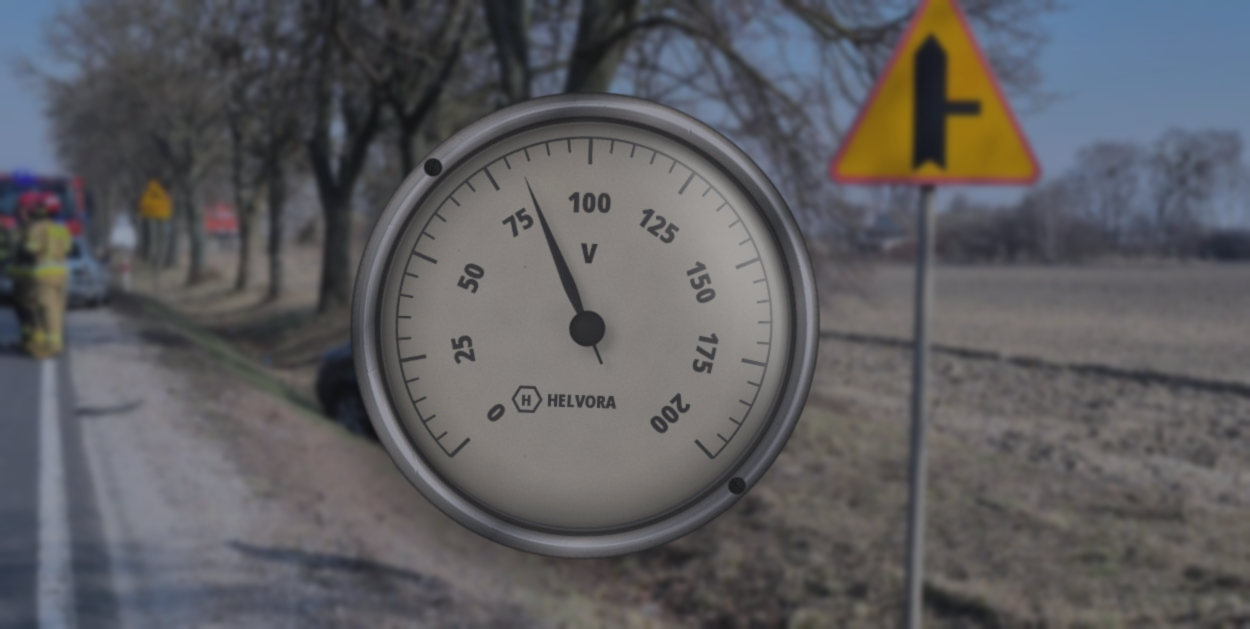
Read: 82.5 V
